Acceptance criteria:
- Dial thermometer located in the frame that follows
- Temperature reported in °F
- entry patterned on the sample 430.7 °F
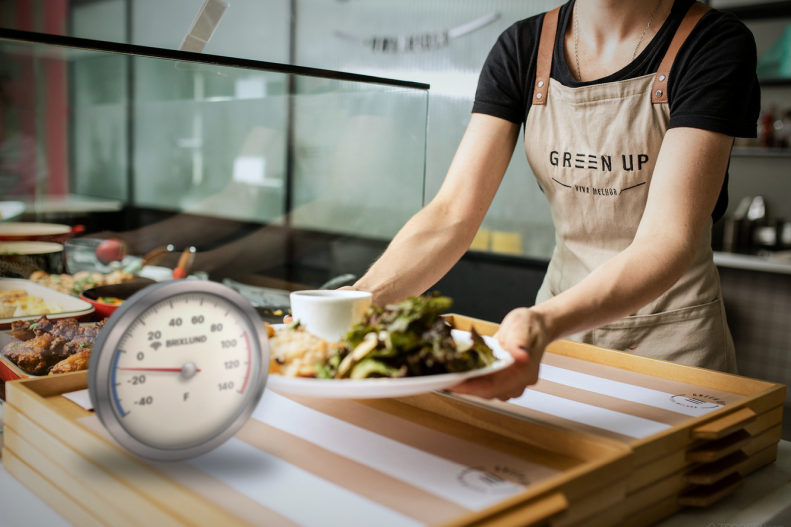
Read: -10 °F
